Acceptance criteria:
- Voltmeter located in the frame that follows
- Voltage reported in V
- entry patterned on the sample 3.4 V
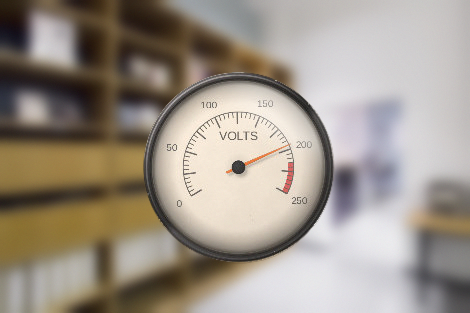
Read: 195 V
